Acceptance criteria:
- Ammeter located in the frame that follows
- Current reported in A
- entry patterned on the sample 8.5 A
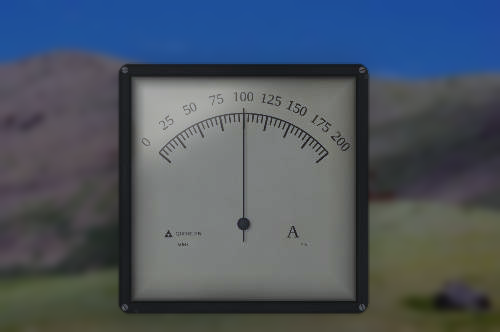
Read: 100 A
